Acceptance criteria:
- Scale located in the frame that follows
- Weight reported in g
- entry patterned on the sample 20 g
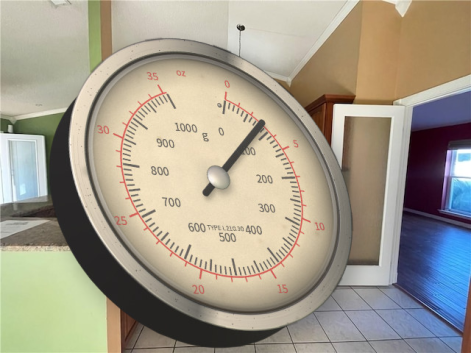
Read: 80 g
